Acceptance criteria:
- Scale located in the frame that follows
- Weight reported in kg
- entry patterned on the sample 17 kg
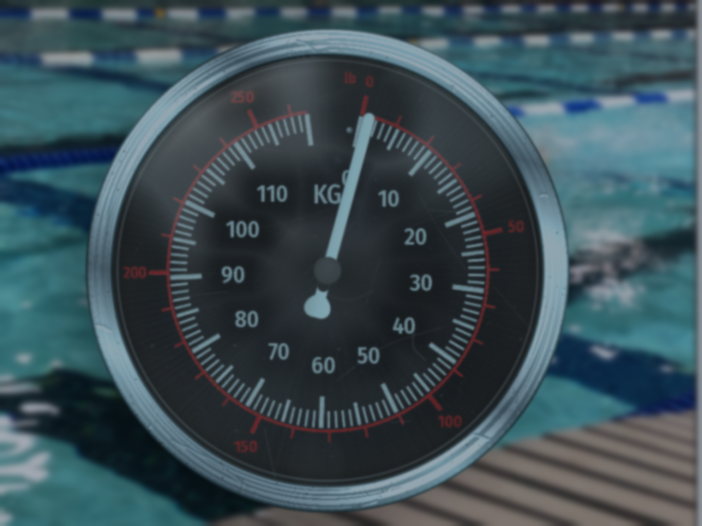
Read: 1 kg
